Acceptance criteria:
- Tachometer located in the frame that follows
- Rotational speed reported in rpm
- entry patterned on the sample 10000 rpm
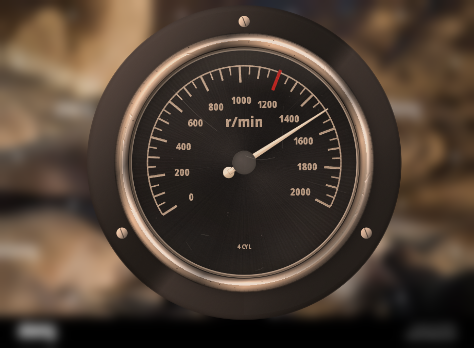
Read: 1500 rpm
